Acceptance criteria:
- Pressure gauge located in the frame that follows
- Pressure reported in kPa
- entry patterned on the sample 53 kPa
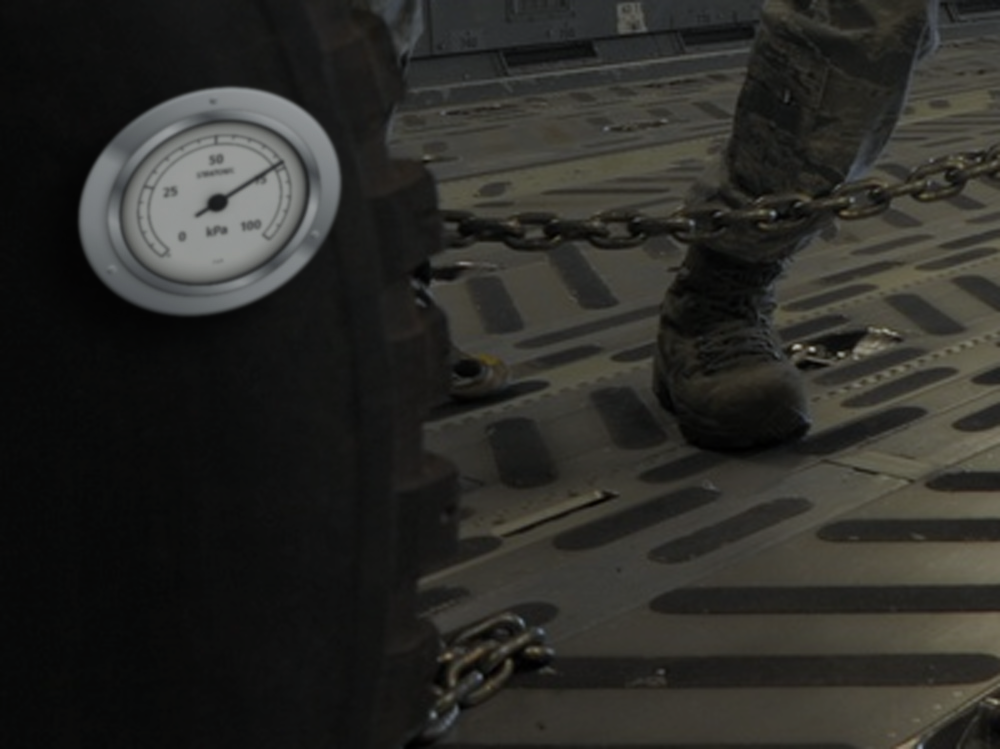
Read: 72.5 kPa
